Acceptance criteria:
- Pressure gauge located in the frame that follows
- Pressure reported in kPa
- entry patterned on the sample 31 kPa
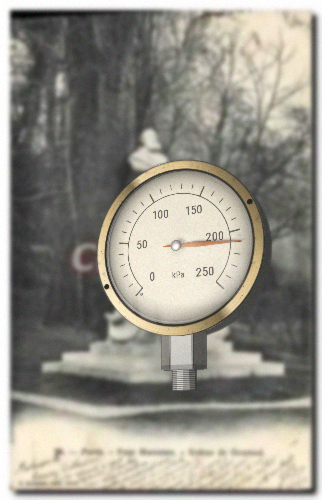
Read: 210 kPa
